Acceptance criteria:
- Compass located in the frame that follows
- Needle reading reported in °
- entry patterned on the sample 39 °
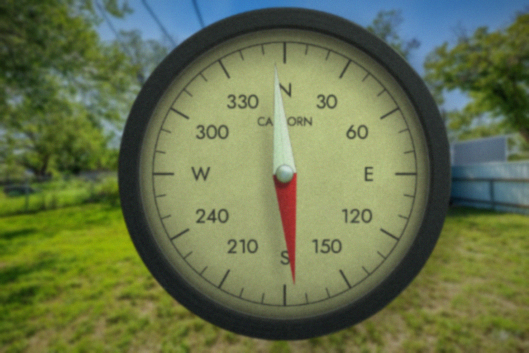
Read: 175 °
